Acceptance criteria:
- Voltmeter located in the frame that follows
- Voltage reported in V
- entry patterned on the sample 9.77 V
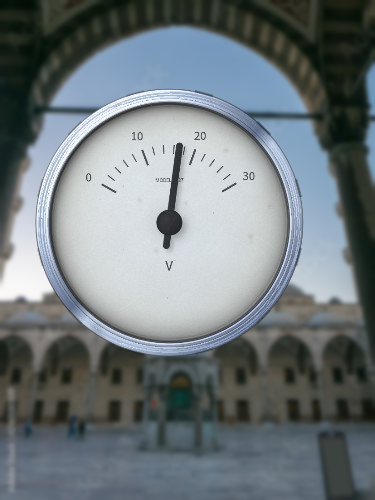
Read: 17 V
